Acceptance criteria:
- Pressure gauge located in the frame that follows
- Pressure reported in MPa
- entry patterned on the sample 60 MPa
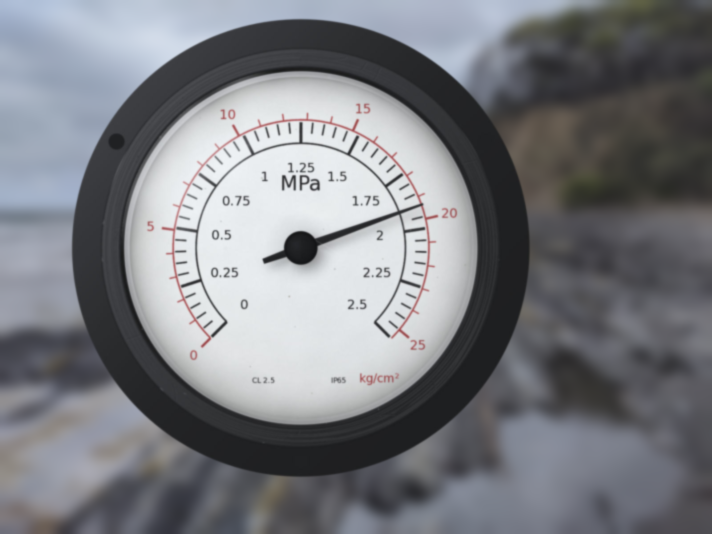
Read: 1.9 MPa
